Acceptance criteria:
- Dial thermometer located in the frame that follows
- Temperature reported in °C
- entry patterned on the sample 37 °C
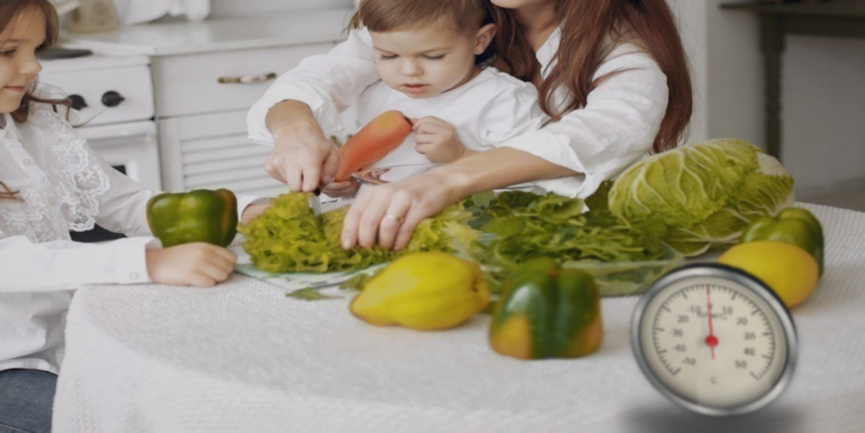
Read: 0 °C
